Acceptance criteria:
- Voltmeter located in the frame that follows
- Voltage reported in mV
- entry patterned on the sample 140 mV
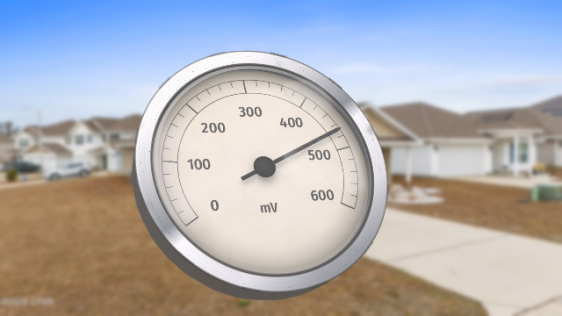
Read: 470 mV
